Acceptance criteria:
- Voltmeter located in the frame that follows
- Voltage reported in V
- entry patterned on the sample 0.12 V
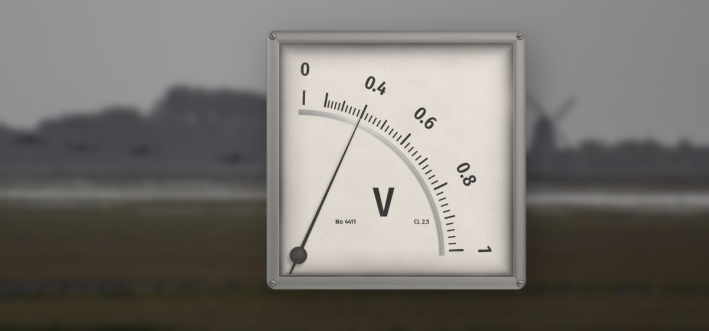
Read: 0.4 V
